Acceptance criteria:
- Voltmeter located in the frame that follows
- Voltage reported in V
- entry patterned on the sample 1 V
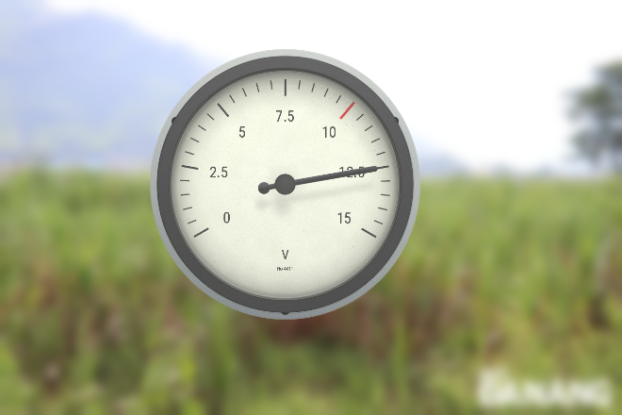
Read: 12.5 V
